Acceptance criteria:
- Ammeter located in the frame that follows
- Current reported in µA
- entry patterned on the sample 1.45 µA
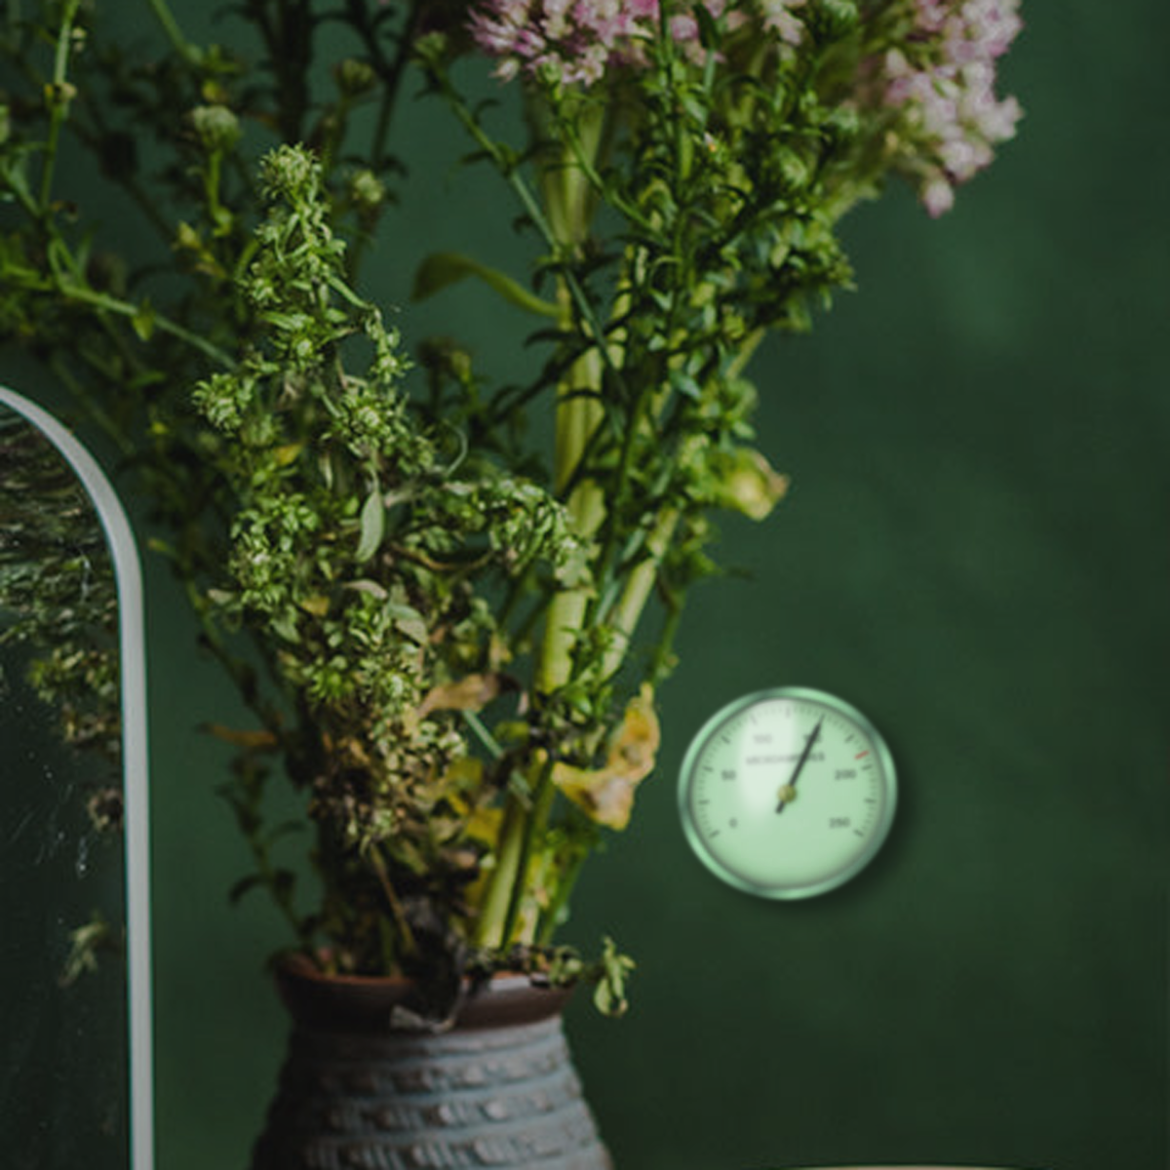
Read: 150 µA
